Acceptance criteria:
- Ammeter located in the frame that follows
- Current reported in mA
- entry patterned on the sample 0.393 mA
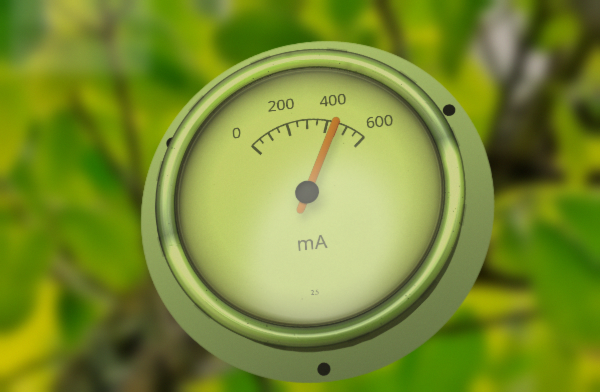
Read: 450 mA
